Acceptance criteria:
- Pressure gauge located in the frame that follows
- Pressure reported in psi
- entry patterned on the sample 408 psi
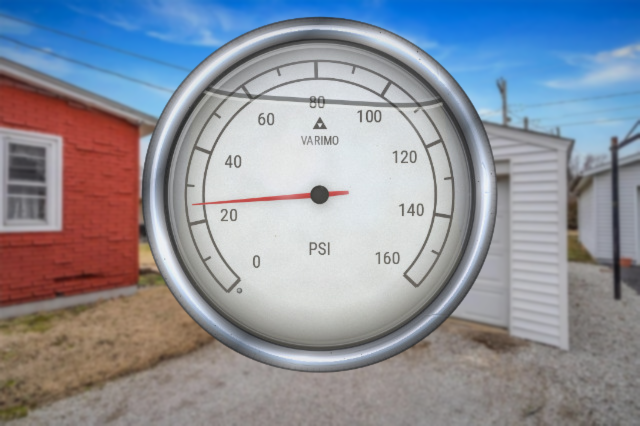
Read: 25 psi
